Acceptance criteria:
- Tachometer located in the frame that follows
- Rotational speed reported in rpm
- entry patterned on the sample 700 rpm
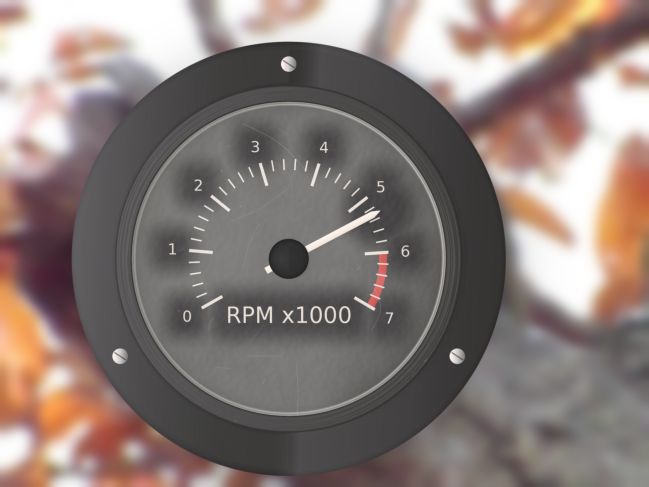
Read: 5300 rpm
